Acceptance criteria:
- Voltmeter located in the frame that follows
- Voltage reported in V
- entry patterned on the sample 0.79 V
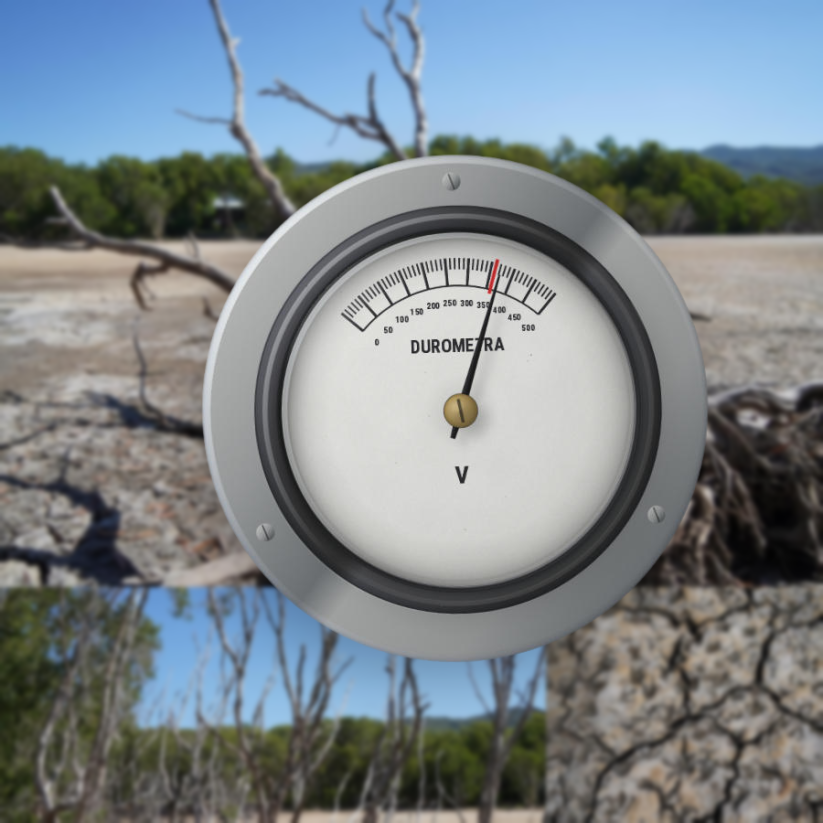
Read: 370 V
